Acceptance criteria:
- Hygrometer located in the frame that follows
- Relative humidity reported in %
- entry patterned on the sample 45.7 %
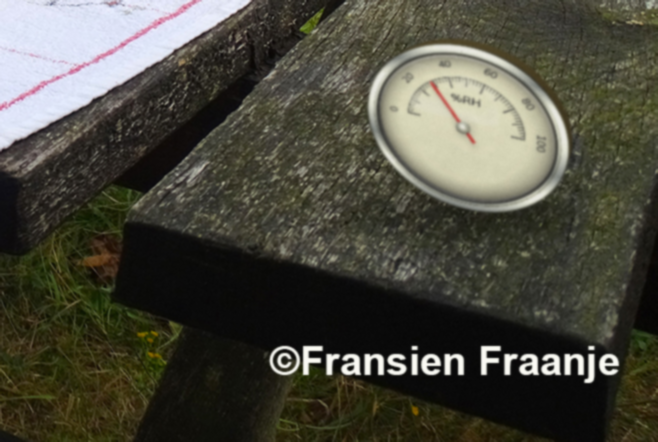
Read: 30 %
